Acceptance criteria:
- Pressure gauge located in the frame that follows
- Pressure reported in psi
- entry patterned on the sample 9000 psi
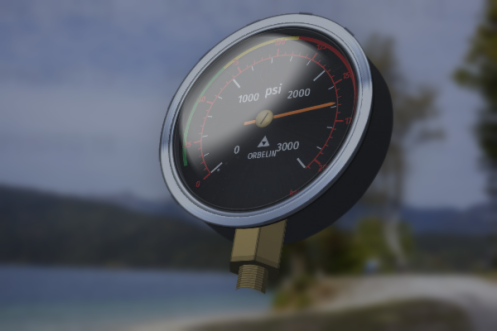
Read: 2400 psi
